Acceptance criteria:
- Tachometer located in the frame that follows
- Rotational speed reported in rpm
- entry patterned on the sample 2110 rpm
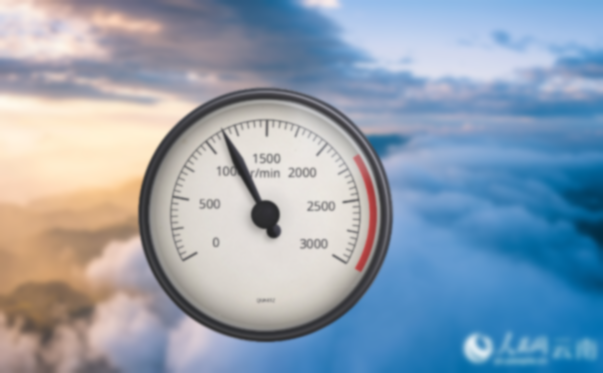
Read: 1150 rpm
